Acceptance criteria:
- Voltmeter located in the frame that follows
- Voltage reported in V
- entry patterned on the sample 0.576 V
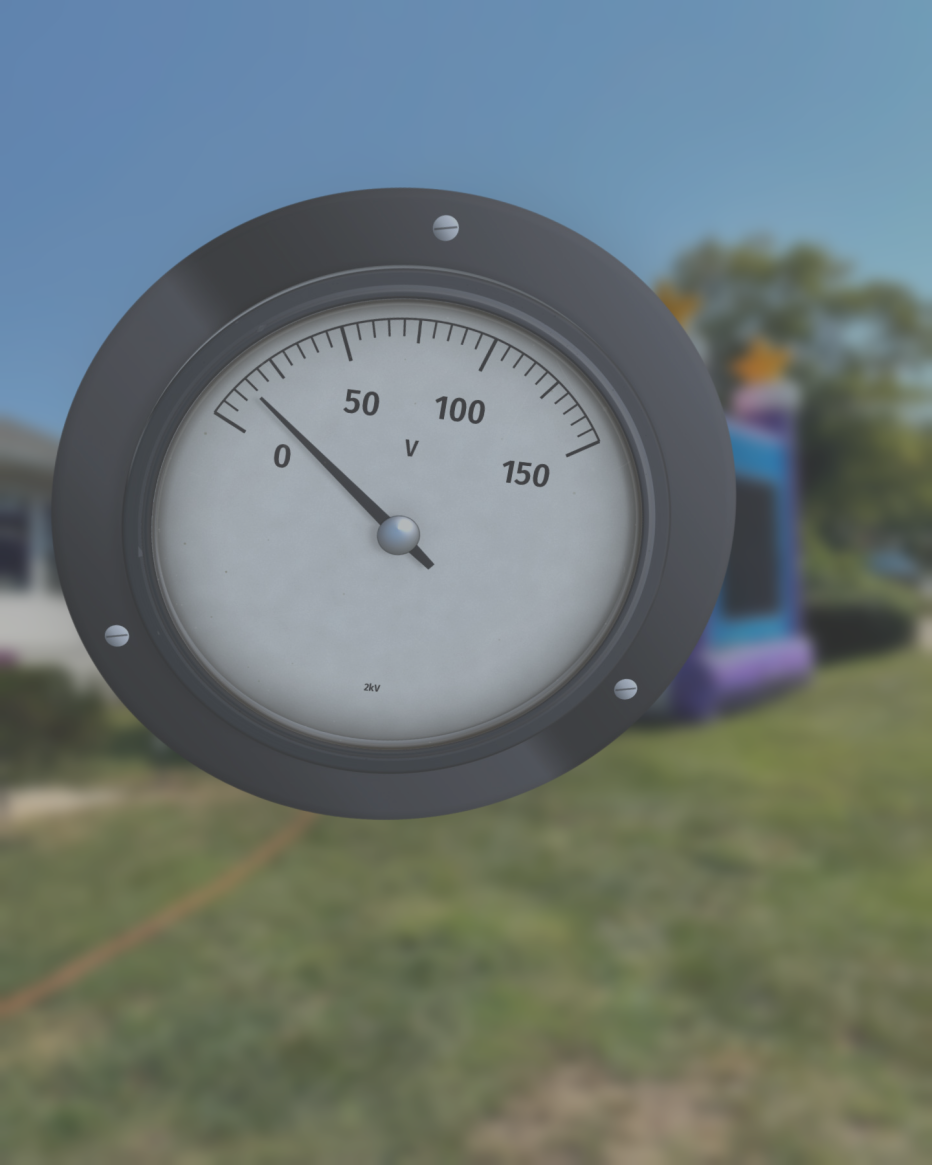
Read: 15 V
